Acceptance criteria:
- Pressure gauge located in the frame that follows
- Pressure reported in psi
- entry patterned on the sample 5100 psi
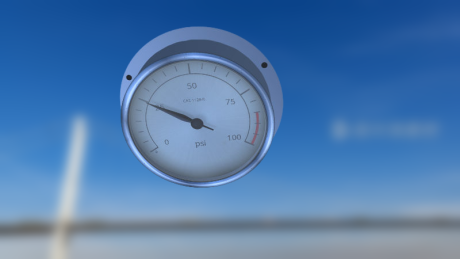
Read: 25 psi
